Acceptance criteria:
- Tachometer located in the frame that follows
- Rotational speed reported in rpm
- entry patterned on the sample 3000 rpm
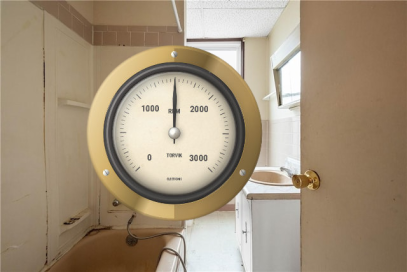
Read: 1500 rpm
